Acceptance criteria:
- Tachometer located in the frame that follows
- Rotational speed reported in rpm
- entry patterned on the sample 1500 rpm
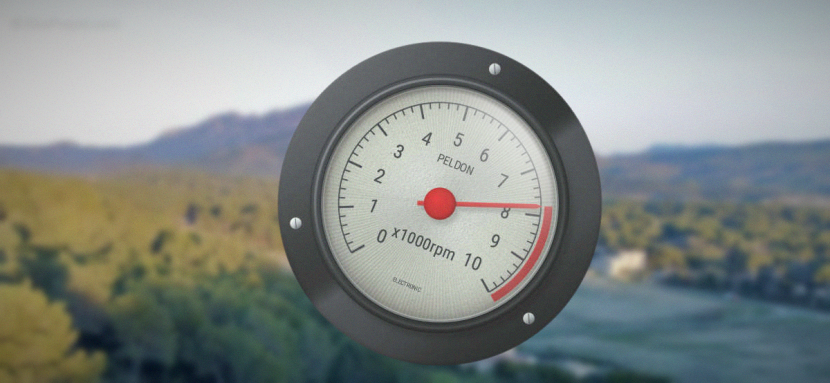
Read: 7800 rpm
